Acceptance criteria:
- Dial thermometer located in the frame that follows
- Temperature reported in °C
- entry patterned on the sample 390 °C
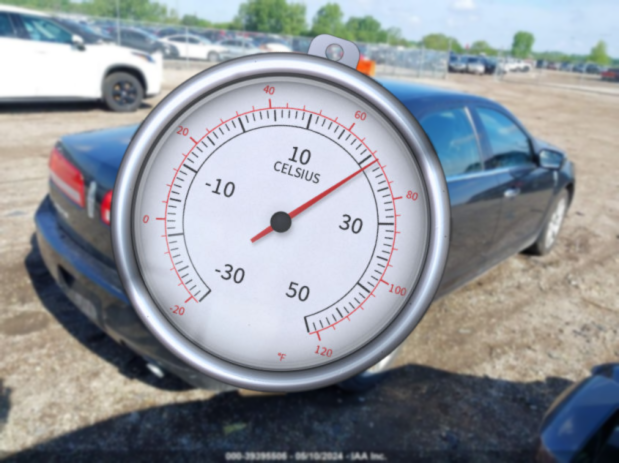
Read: 21 °C
